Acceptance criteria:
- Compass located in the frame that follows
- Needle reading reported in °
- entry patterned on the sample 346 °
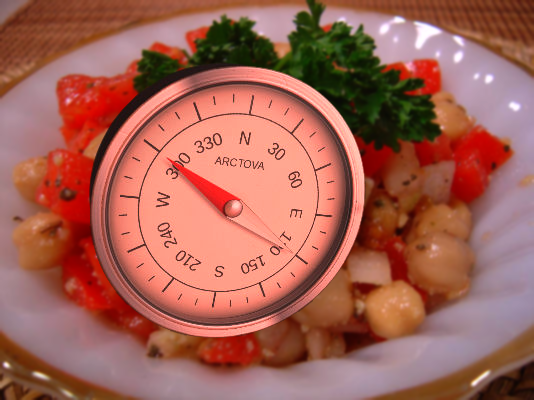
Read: 300 °
